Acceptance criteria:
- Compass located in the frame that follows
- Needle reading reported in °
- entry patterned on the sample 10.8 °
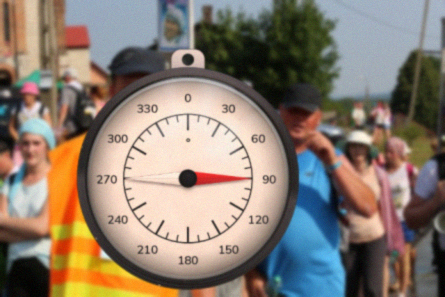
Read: 90 °
